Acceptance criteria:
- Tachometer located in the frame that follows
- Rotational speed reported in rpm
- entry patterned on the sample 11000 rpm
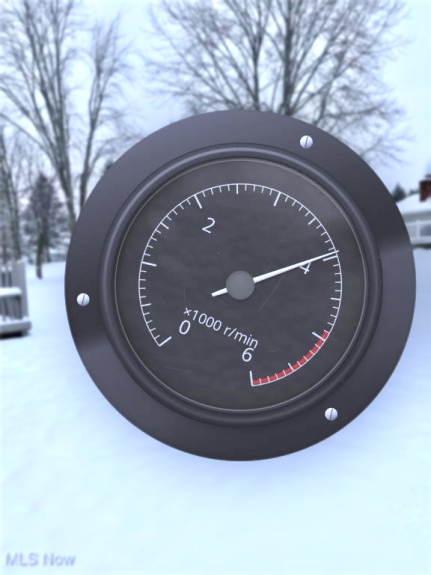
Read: 3950 rpm
